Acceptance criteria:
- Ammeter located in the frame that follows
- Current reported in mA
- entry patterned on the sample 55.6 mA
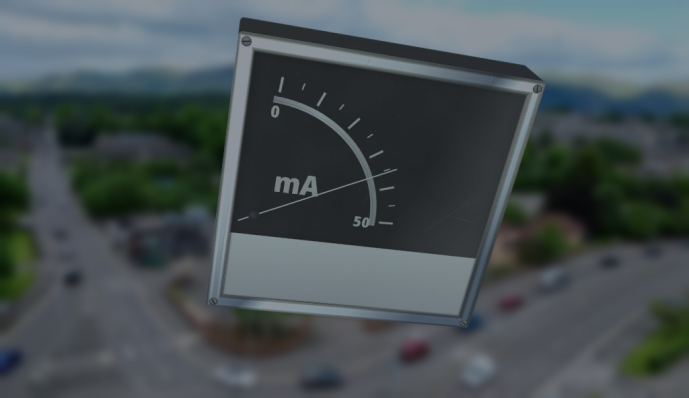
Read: 35 mA
